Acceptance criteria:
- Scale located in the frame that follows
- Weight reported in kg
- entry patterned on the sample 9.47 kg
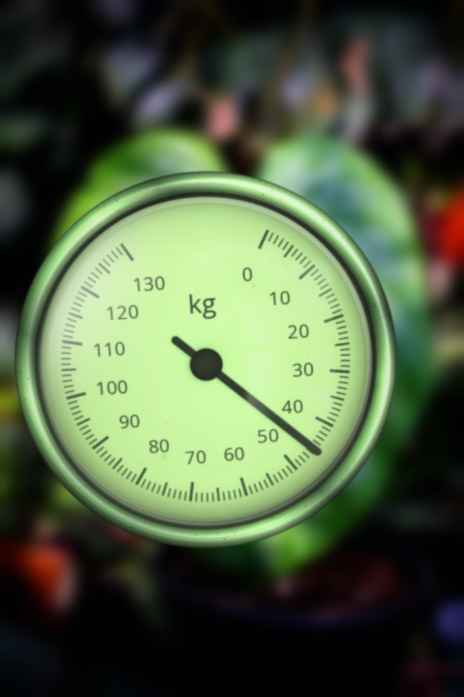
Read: 45 kg
